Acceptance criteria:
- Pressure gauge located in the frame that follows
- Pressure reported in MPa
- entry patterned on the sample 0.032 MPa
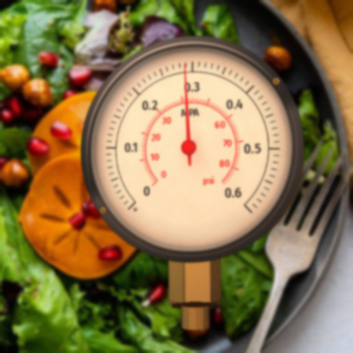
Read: 0.29 MPa
